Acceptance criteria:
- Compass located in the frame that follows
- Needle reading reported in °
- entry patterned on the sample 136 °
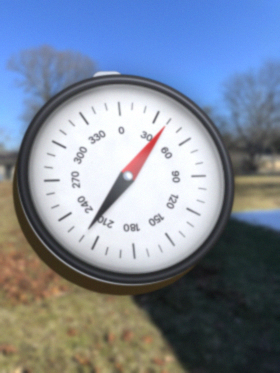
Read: 40 °
